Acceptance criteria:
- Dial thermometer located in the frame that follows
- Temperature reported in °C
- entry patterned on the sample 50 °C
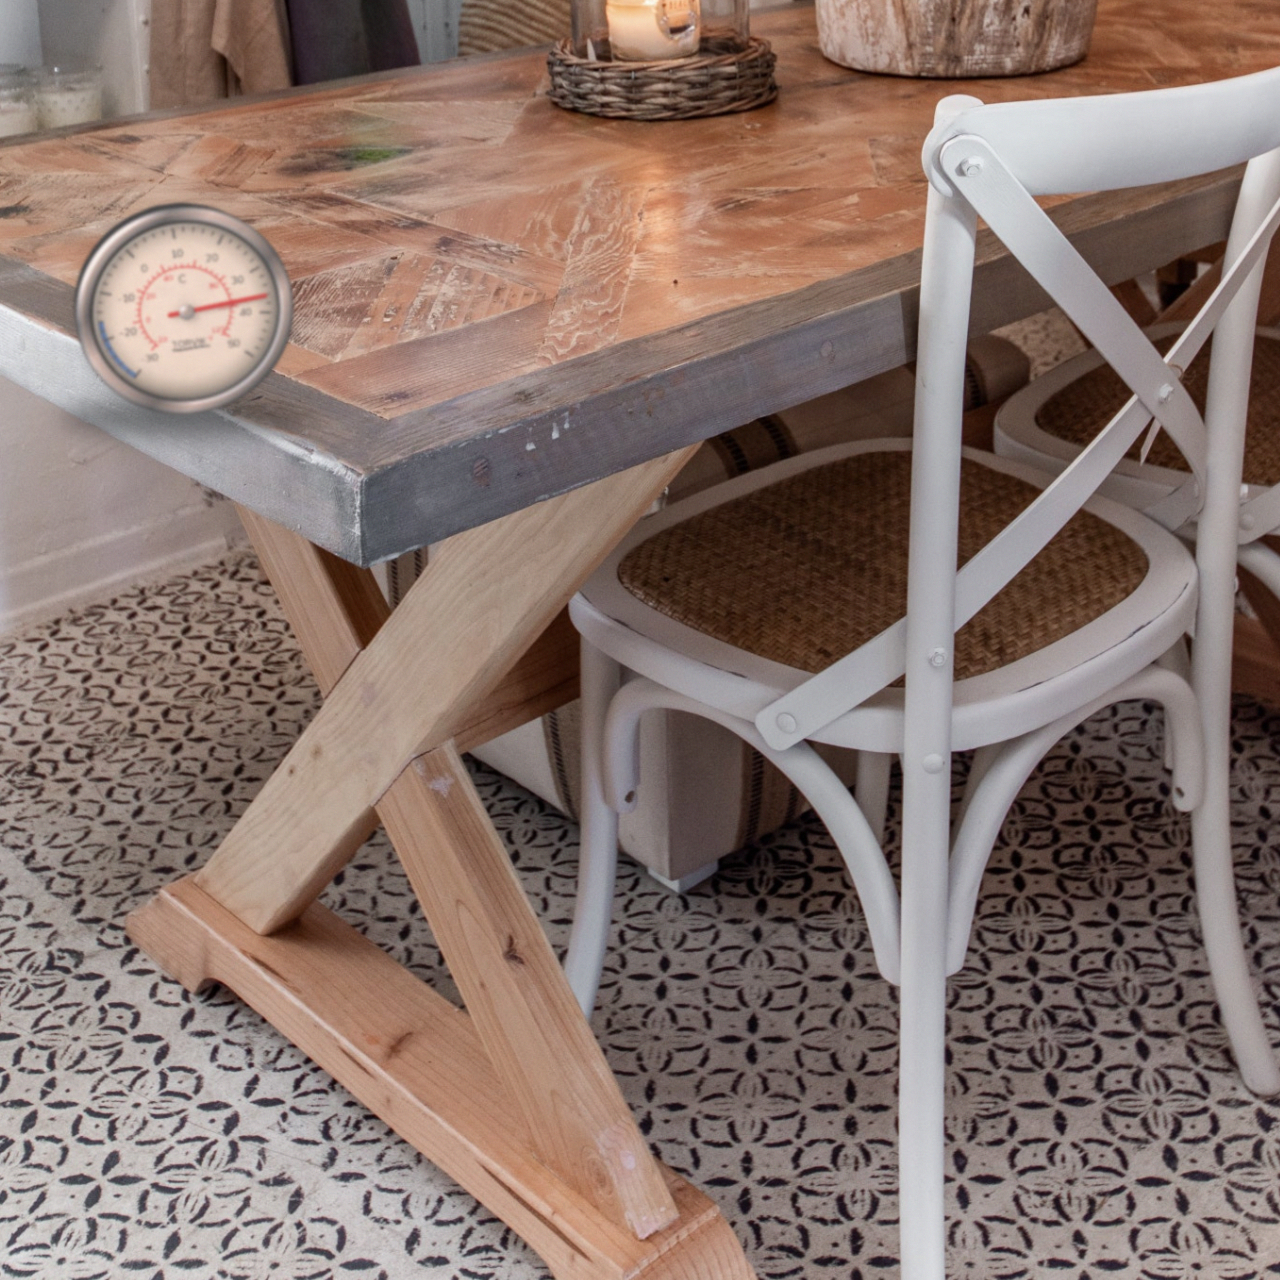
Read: 36 °C
